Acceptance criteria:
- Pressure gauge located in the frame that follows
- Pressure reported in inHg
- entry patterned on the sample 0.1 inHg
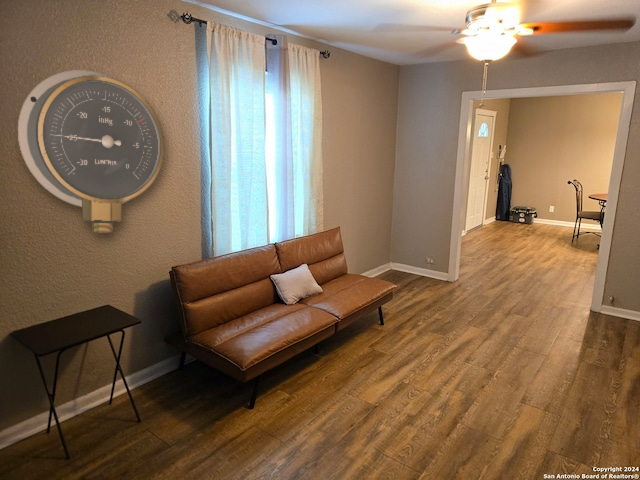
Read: -25 inHg
